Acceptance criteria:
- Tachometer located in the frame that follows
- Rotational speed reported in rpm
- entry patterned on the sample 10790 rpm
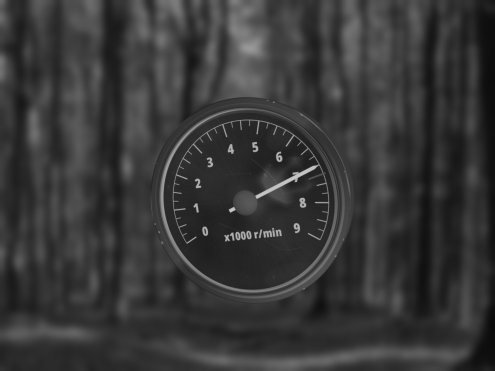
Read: 7000 rpm
